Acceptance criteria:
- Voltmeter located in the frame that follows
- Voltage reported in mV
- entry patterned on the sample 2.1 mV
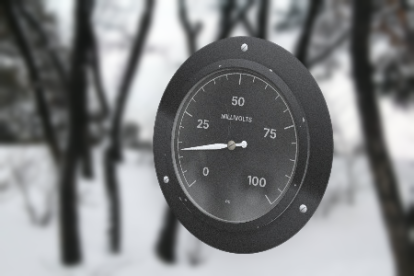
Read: 12.5 mV
